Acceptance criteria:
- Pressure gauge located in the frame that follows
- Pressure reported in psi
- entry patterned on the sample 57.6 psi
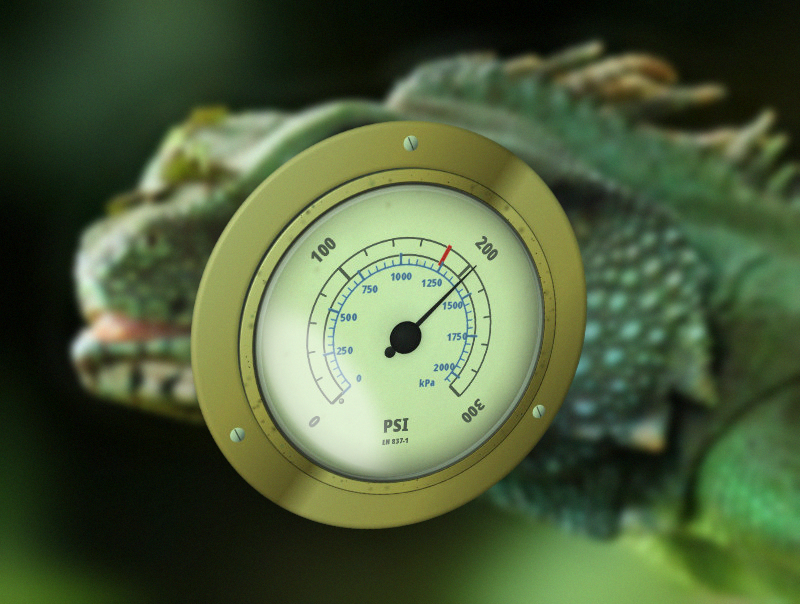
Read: 200 psi
